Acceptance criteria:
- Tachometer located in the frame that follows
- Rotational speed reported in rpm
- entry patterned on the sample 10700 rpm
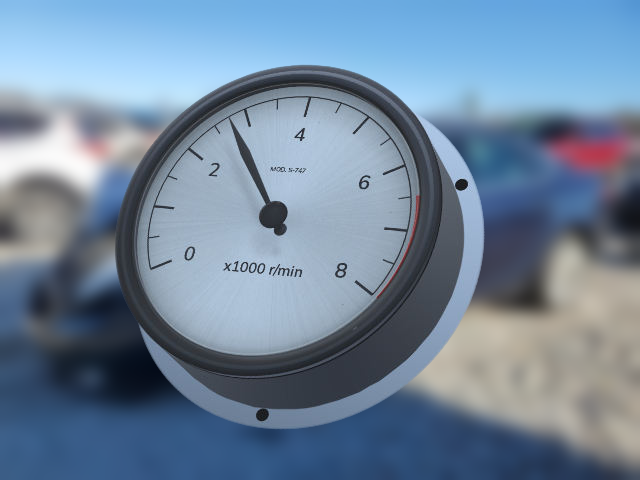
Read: 2750 rpm
